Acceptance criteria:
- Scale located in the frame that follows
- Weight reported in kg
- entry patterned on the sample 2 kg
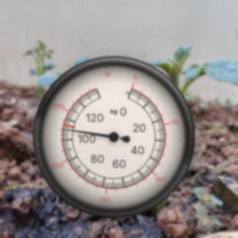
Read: 105 kg
